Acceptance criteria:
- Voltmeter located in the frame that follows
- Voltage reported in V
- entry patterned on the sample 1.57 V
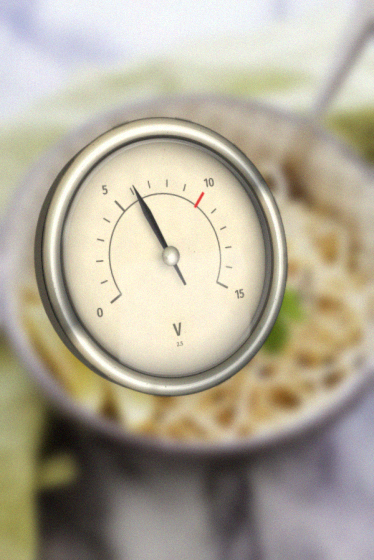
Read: 6 V
